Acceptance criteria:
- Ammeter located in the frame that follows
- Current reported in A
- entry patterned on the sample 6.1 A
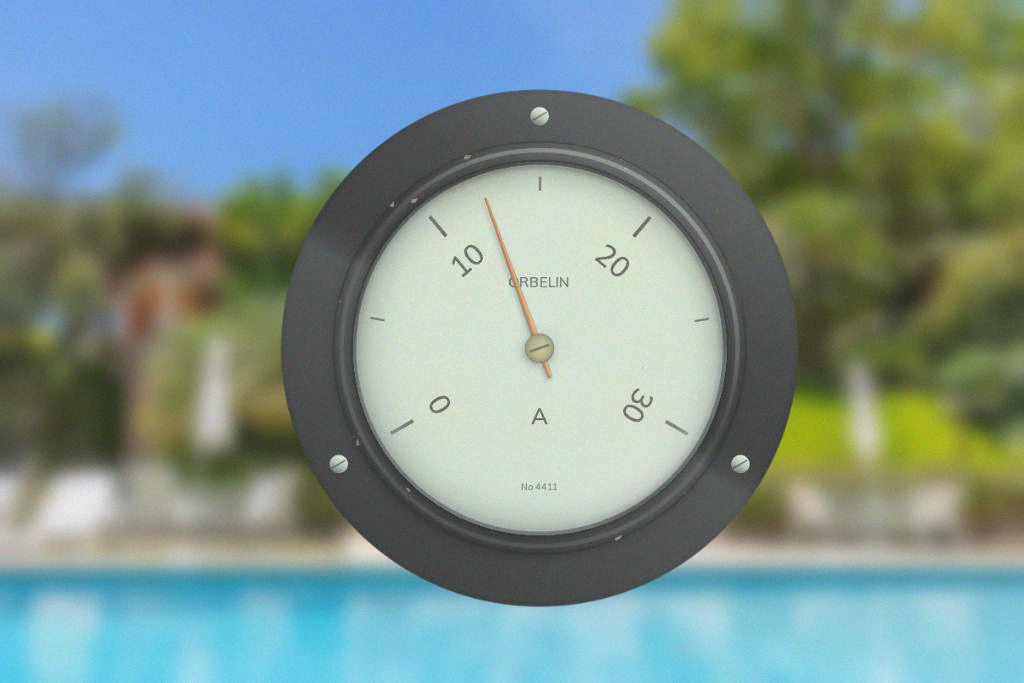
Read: 12.5 A
